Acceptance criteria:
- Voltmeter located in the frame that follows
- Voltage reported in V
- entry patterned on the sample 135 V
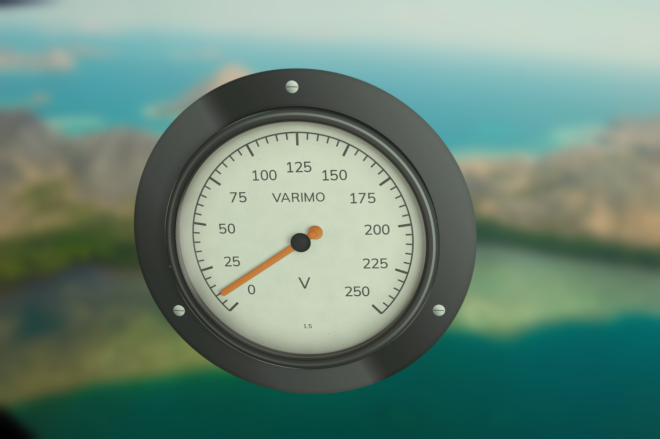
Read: 10 V
